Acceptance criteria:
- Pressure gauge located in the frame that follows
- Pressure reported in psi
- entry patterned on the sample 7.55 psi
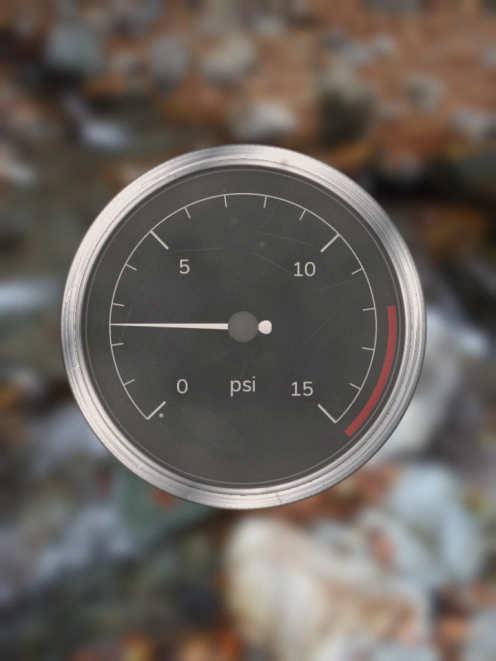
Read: 2.5 psi
